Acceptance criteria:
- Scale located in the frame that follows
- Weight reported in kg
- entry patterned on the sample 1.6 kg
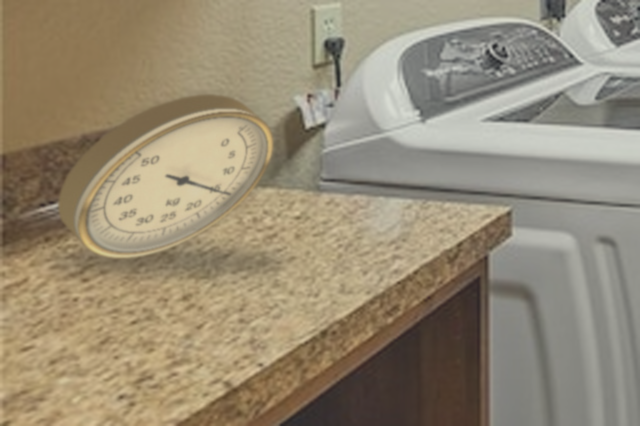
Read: 15 kg
